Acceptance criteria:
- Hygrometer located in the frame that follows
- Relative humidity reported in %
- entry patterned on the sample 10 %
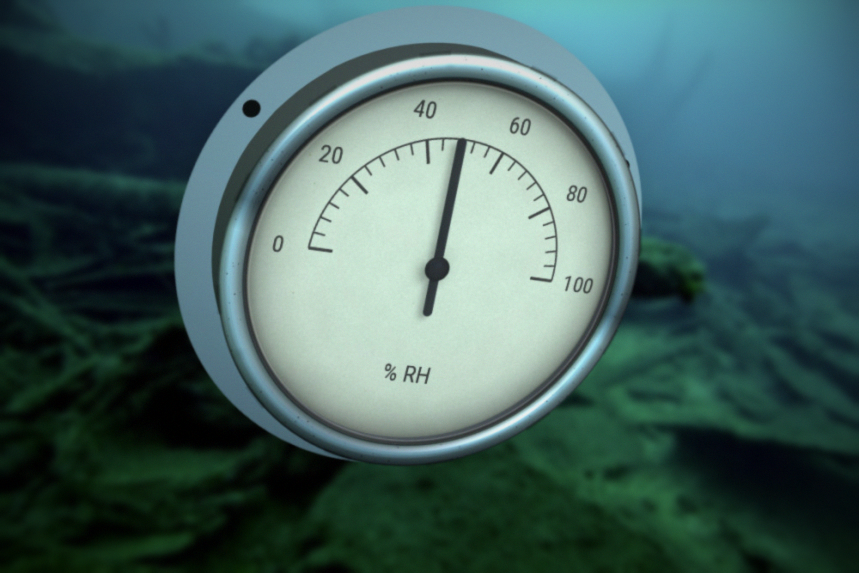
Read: 48 %
